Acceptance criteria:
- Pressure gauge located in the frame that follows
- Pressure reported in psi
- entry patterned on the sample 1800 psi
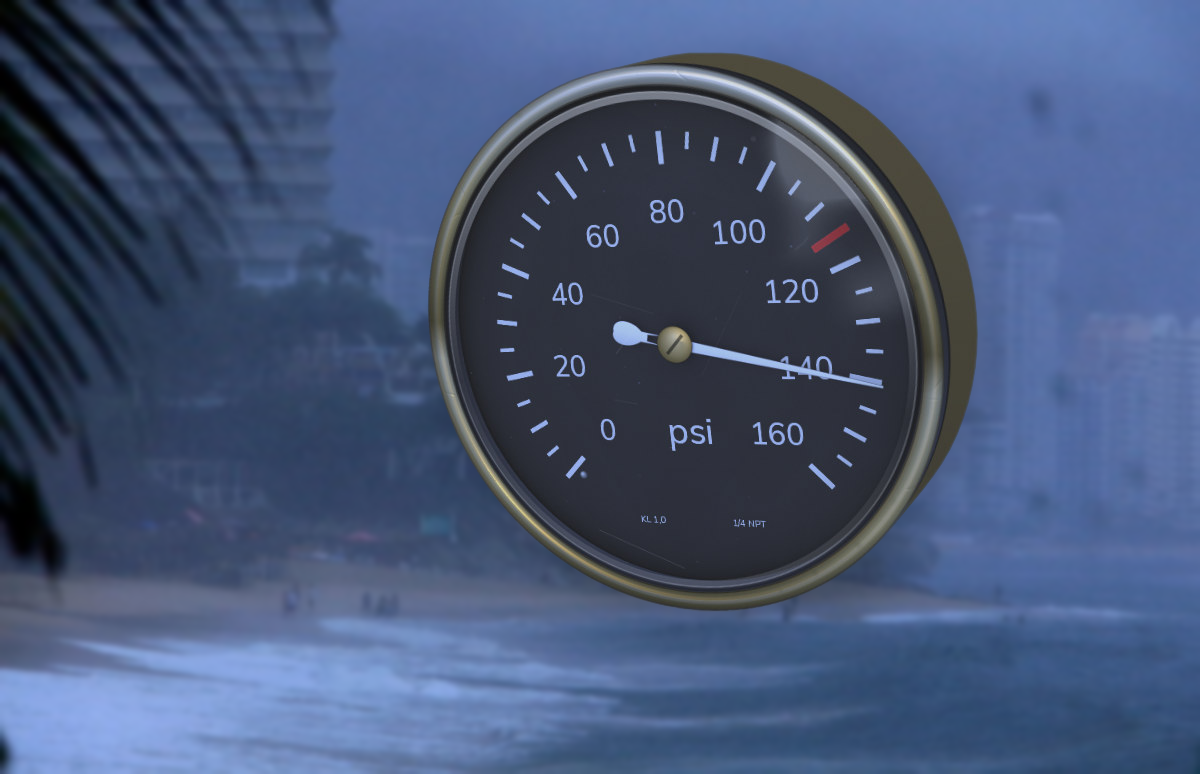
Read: 140 psi
